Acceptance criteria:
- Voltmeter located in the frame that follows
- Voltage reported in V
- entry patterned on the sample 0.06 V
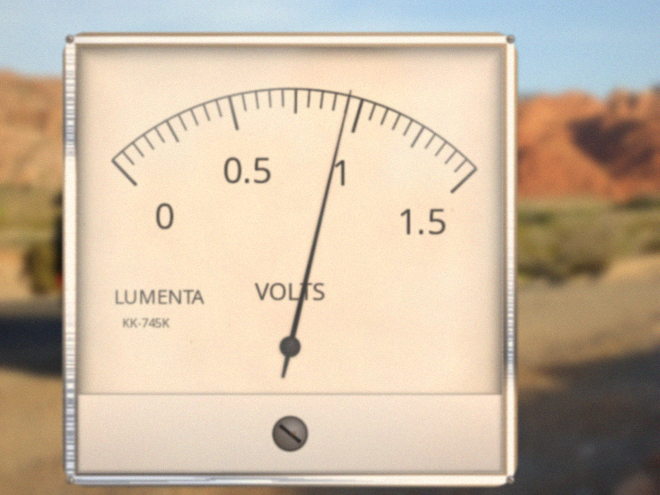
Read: 0.95 V
